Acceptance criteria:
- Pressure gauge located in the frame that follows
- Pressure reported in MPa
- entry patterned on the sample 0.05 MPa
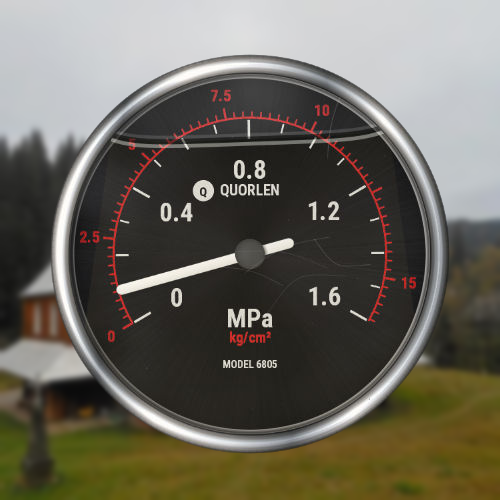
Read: 0.1 MPa
